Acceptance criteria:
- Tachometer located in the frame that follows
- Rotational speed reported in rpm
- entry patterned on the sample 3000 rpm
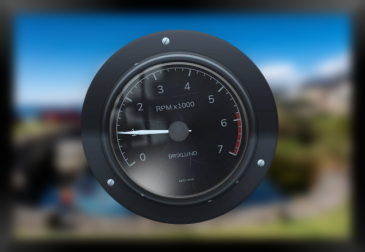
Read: 1000 rpm
